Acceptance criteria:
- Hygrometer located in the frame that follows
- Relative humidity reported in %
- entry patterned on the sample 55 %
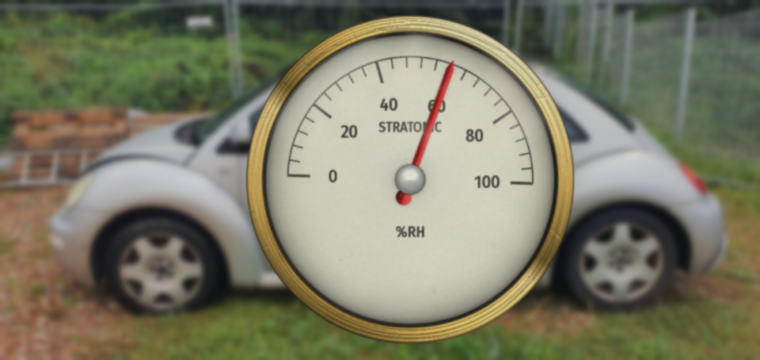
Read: 60 %
